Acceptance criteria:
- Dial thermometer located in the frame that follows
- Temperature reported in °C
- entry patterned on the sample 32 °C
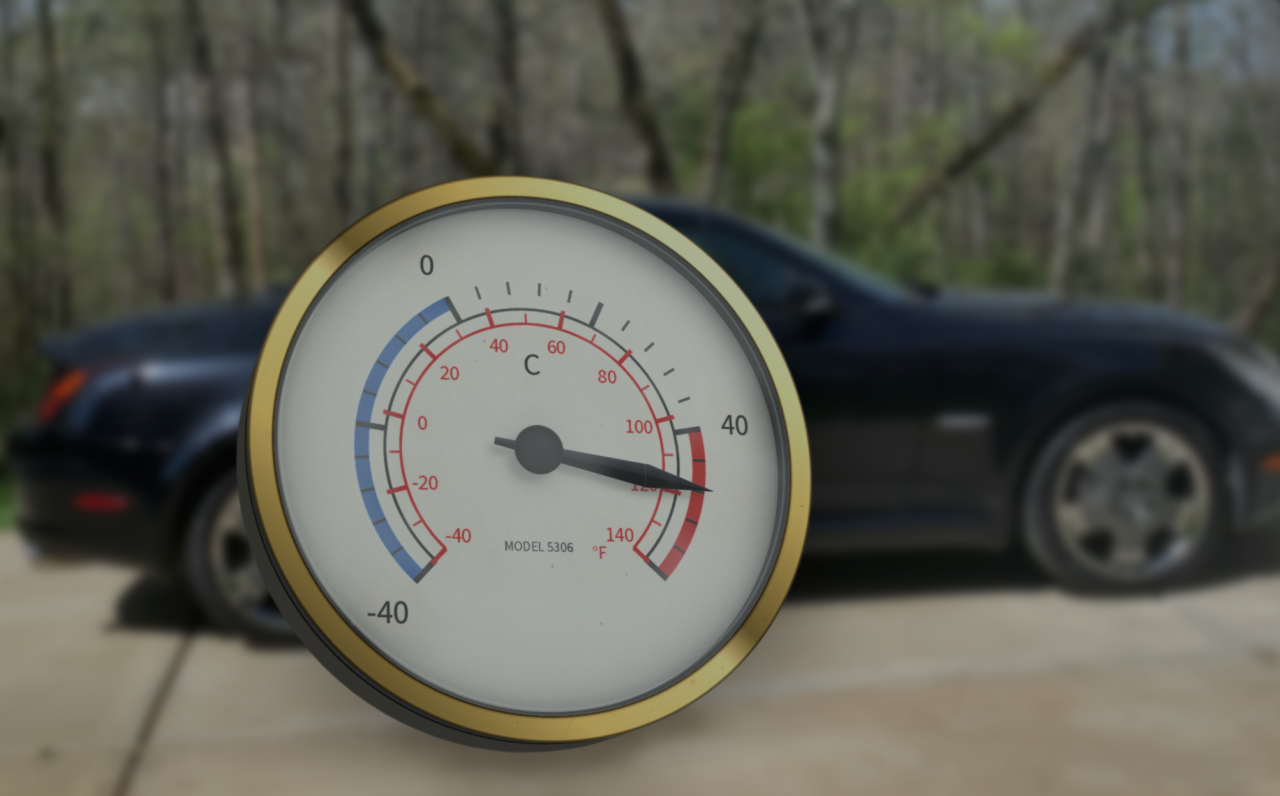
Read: 48 °C
